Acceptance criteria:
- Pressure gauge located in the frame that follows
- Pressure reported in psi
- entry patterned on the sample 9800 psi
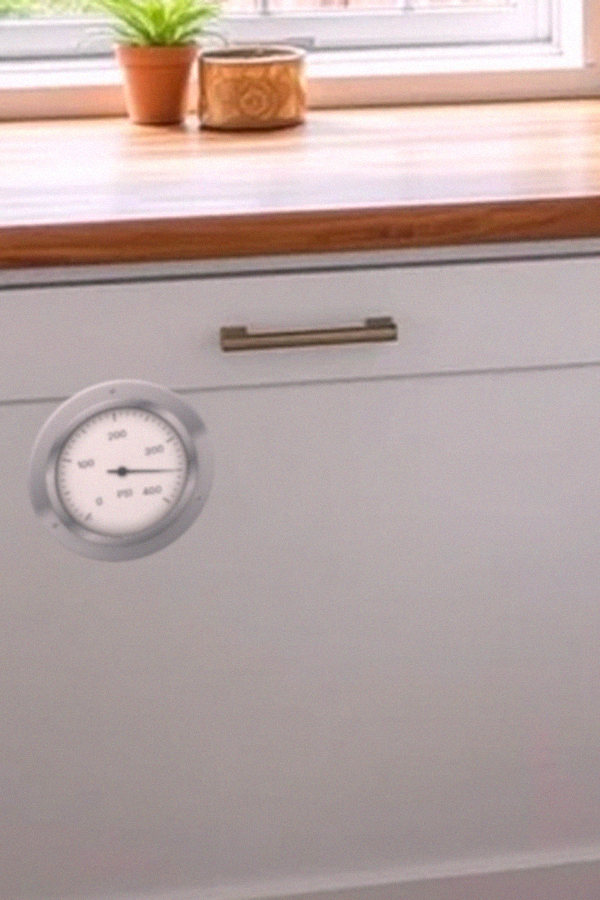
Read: 350 psi
